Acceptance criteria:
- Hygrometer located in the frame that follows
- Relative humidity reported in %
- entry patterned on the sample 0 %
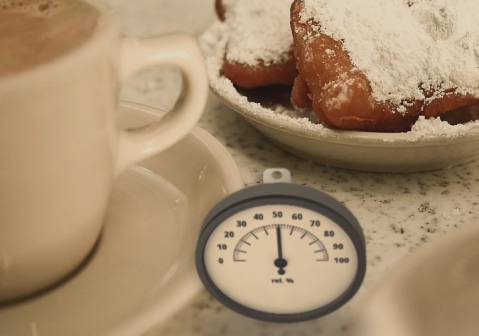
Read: 50 %
